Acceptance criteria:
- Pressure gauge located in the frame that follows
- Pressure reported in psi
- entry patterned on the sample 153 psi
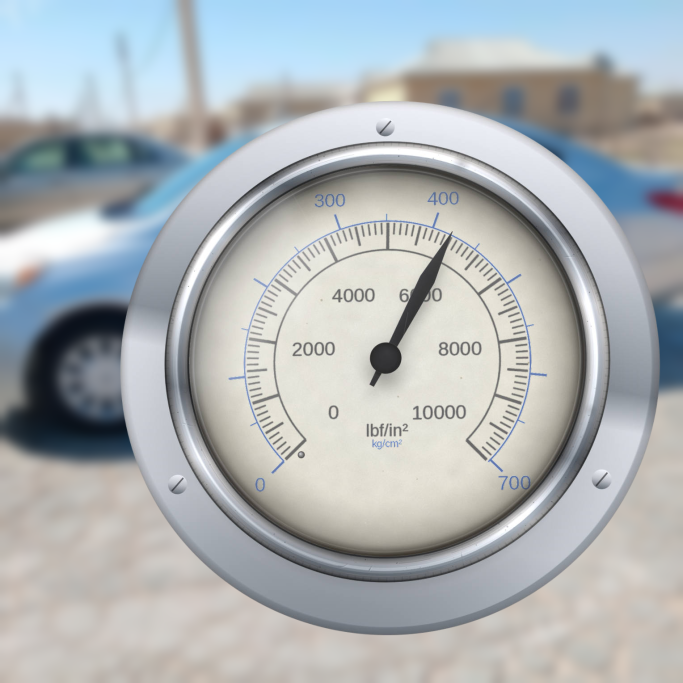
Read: 6000 psi
